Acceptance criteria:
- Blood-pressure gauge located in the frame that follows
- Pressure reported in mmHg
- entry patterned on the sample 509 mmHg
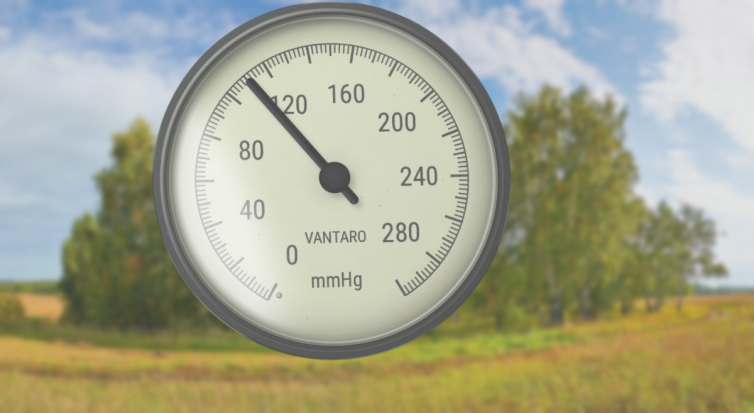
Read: 110 mmHg
